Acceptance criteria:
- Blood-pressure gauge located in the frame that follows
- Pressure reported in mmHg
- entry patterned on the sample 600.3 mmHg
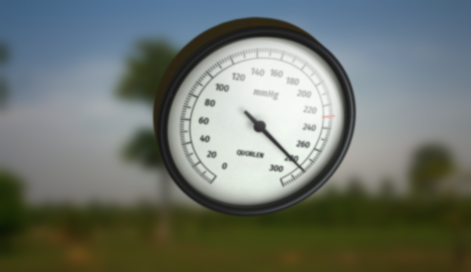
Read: 280 mmHg
